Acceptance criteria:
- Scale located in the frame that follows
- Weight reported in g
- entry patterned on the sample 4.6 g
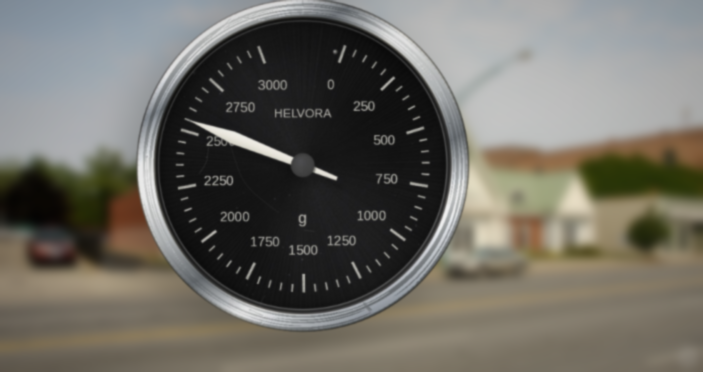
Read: 2550 g
